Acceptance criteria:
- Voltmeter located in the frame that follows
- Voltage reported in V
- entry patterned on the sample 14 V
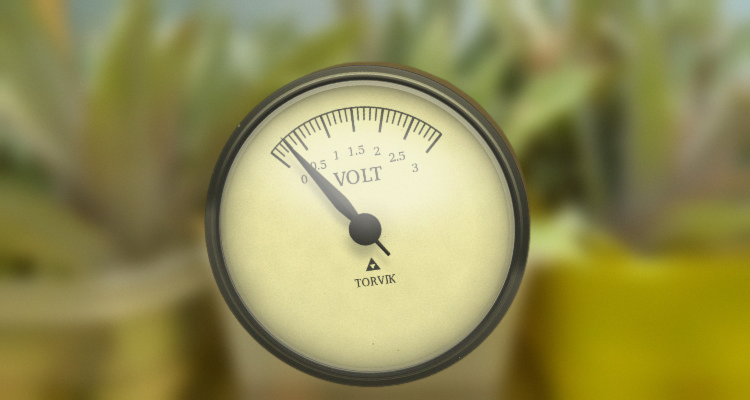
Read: 0.3 V
